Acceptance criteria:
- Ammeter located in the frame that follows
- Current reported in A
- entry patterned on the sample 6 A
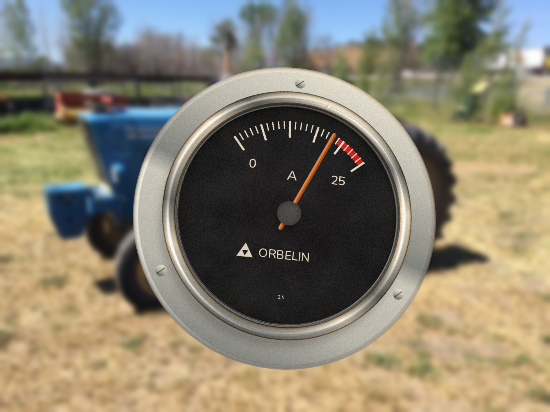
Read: 18 A
